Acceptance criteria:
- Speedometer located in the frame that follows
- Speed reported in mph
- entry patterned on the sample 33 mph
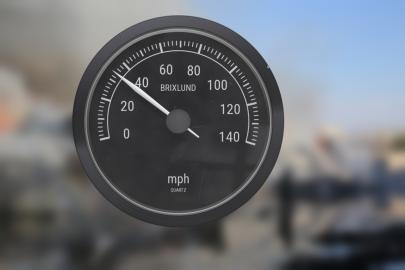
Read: 34 mph
